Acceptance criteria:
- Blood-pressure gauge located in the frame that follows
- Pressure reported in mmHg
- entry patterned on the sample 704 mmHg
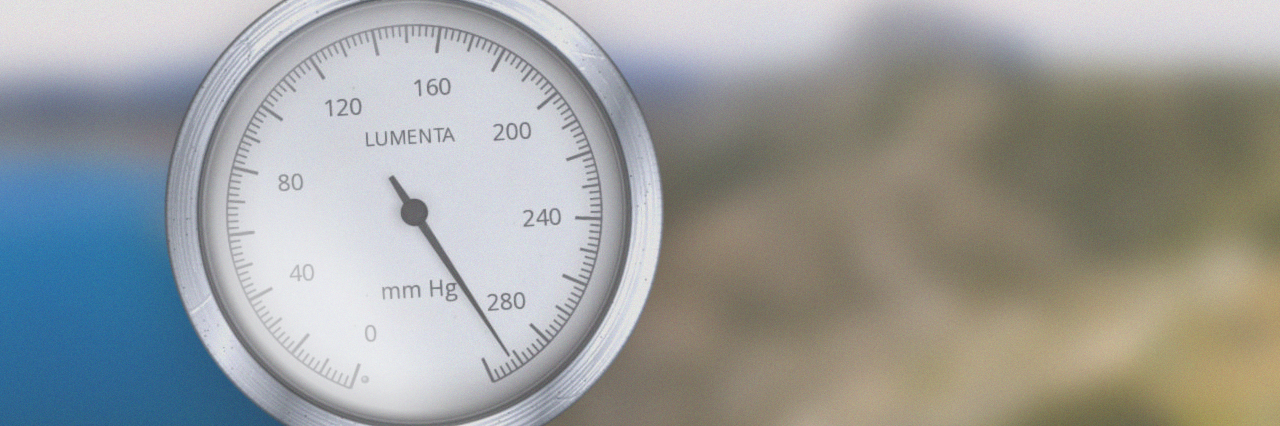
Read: 292 mmHg
